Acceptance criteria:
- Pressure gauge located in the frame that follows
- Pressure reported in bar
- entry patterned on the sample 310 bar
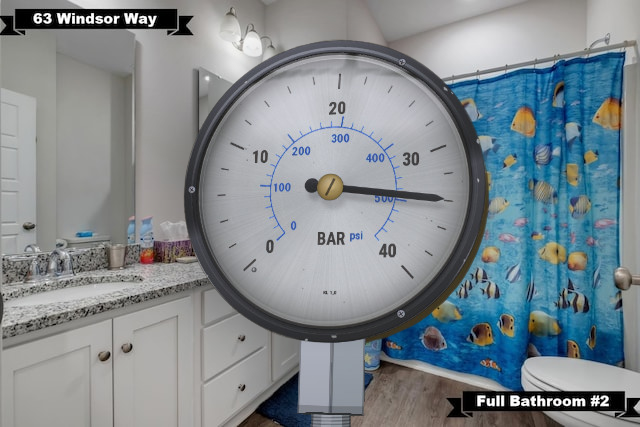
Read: 34 bar
